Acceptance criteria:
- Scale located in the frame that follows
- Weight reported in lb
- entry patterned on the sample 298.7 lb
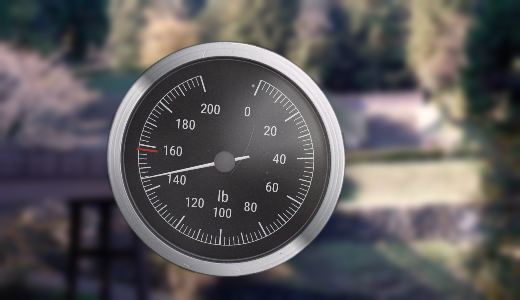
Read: 146 lb
